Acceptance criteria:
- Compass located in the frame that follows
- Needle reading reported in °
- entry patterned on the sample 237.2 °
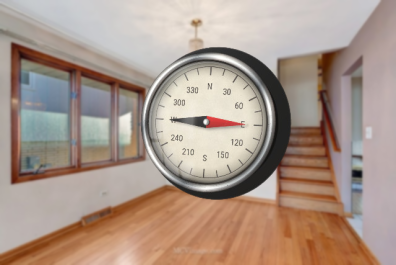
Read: 90 °
